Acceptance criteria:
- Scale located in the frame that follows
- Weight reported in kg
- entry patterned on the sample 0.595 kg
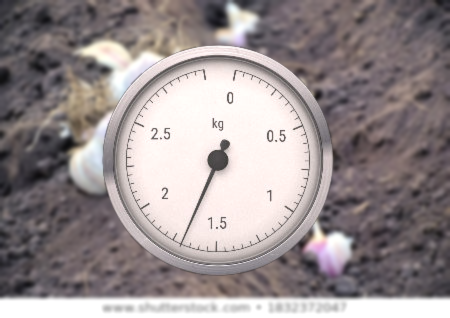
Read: 1.7 kg
